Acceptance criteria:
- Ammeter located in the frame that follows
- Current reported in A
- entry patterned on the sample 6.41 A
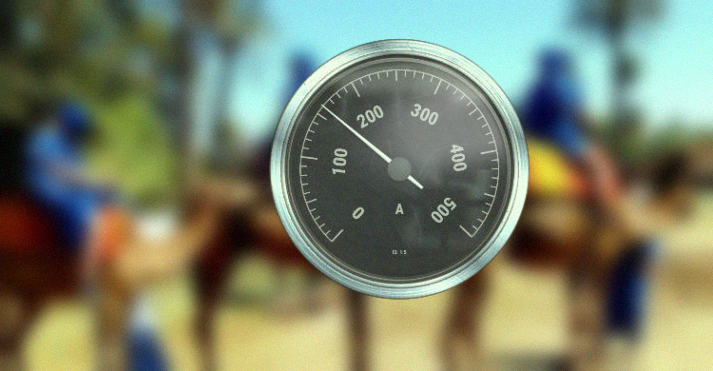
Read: 160 A
